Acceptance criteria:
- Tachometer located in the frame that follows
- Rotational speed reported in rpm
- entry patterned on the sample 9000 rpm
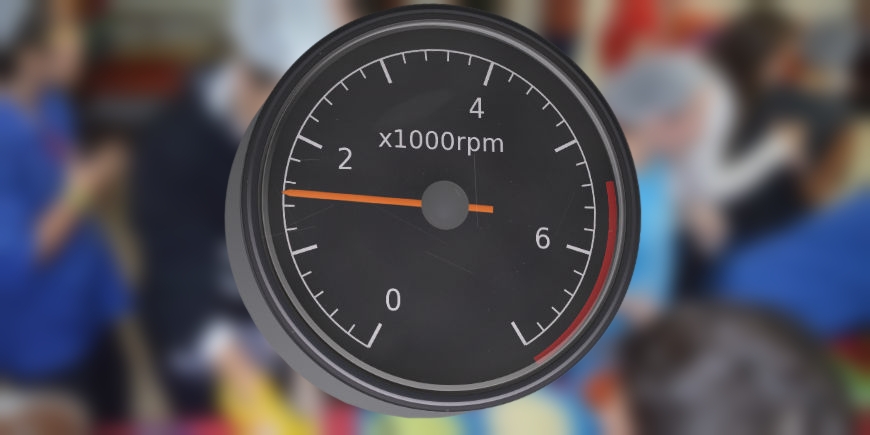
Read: 1500 rpm
